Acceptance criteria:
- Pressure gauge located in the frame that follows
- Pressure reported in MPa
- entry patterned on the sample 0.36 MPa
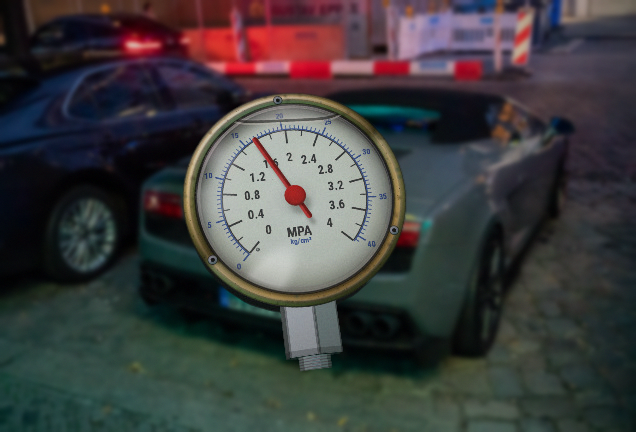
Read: 1.6 MPa
